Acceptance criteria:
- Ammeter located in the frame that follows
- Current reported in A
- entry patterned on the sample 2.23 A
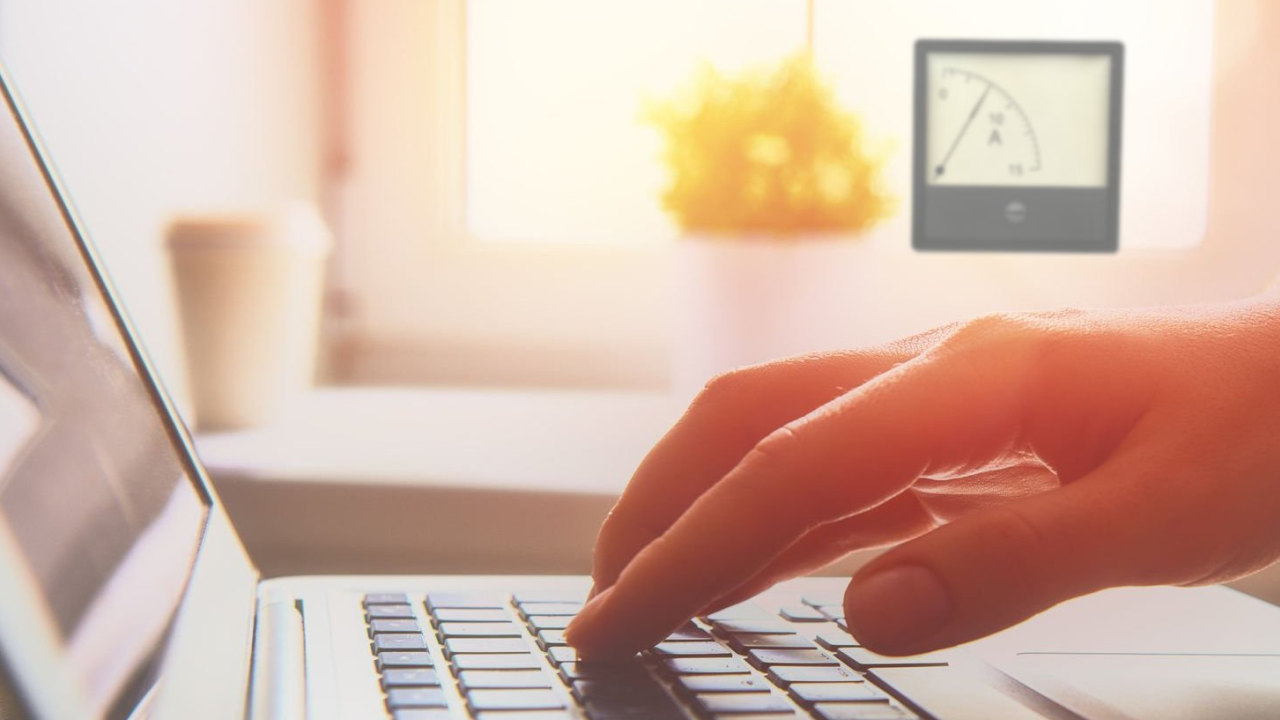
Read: 7.5 A
